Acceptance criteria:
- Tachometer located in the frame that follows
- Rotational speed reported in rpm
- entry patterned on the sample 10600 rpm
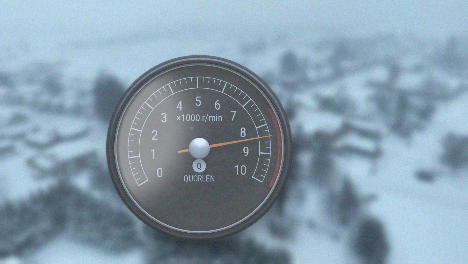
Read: 8400 rpm
